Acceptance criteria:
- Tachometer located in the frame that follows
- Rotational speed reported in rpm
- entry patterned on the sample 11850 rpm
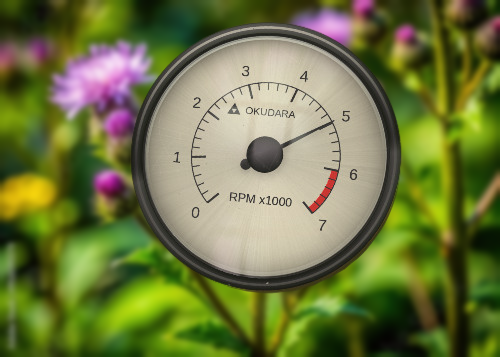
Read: 5000 rpm
